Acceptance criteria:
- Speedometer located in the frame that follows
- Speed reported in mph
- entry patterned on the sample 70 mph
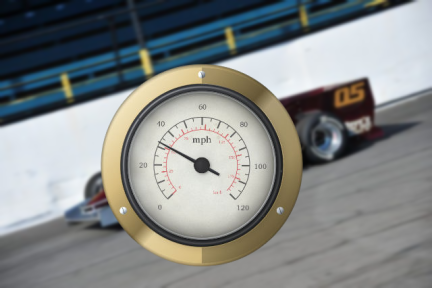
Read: 32.5 mph
